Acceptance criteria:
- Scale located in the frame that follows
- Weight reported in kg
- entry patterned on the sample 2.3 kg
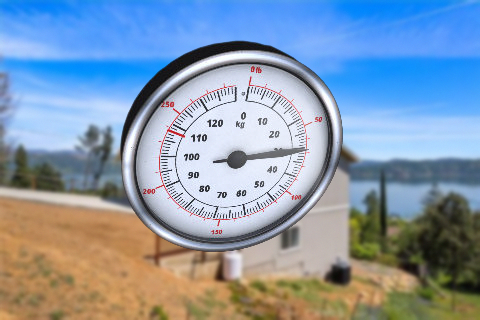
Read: 30 kg
